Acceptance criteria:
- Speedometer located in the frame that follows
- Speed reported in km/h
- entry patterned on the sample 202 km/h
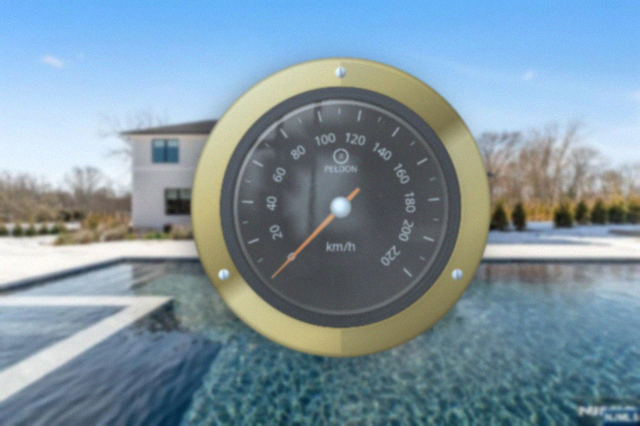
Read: 0 km/h
